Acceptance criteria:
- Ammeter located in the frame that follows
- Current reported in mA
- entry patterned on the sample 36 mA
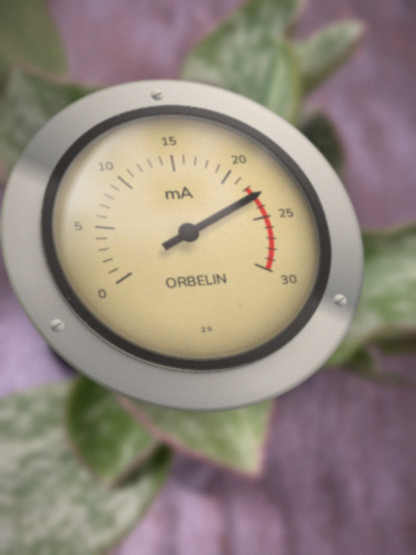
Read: 23 mA
